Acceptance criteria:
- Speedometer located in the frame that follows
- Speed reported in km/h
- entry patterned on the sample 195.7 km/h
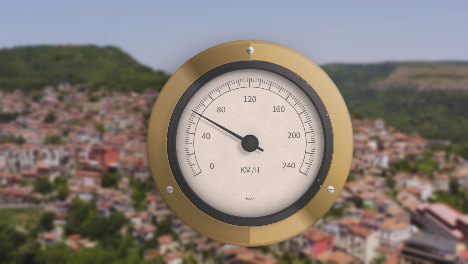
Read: 60 km/h
